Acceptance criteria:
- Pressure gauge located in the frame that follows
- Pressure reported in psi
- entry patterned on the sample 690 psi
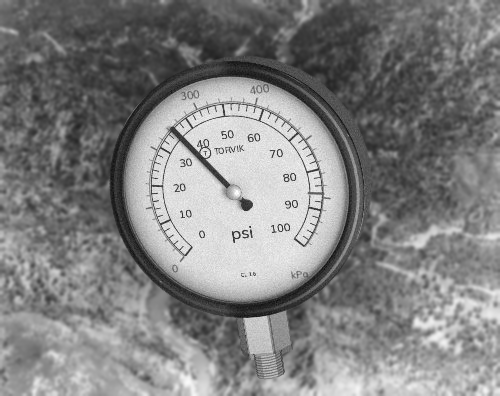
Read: 36 psi
